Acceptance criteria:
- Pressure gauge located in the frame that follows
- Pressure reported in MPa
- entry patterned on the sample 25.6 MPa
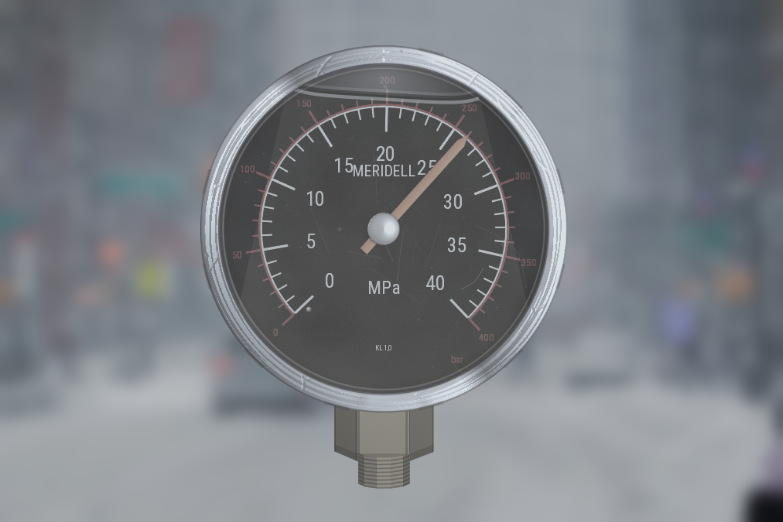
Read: 26 MPa
